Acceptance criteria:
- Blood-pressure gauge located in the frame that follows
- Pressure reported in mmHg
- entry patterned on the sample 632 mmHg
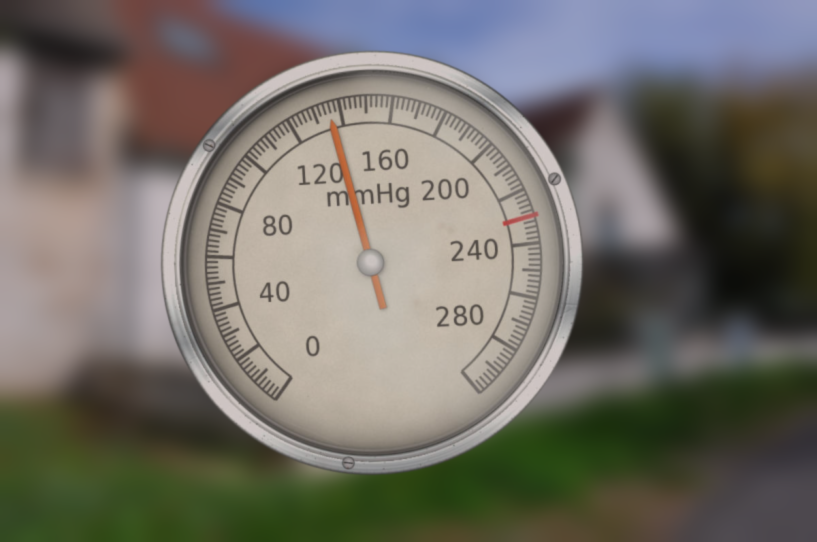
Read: 136 mmHg
